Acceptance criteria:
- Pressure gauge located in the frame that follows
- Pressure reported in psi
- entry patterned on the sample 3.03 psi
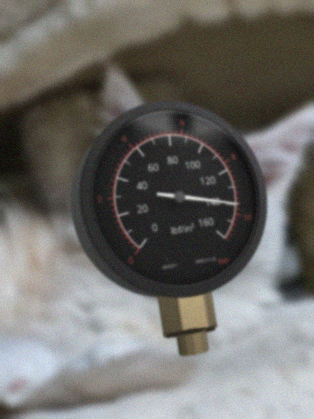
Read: 140 psi
